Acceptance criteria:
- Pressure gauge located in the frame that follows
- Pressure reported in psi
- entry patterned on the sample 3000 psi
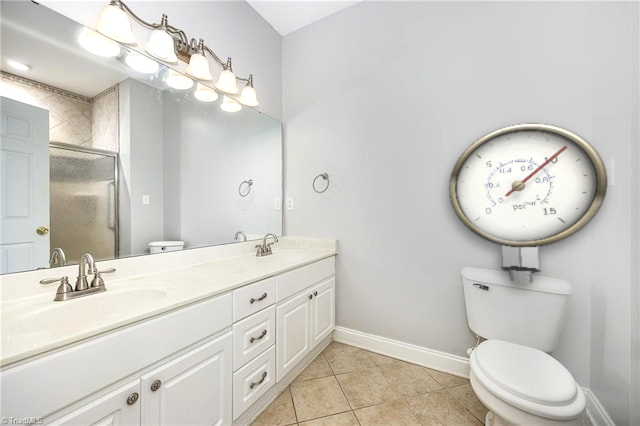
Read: 10 psi
